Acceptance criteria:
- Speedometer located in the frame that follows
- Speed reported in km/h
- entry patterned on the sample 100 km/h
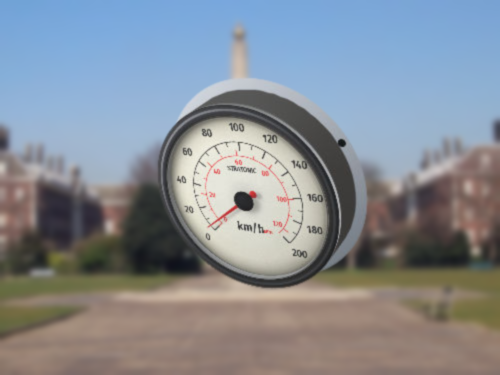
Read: 5 km/h
